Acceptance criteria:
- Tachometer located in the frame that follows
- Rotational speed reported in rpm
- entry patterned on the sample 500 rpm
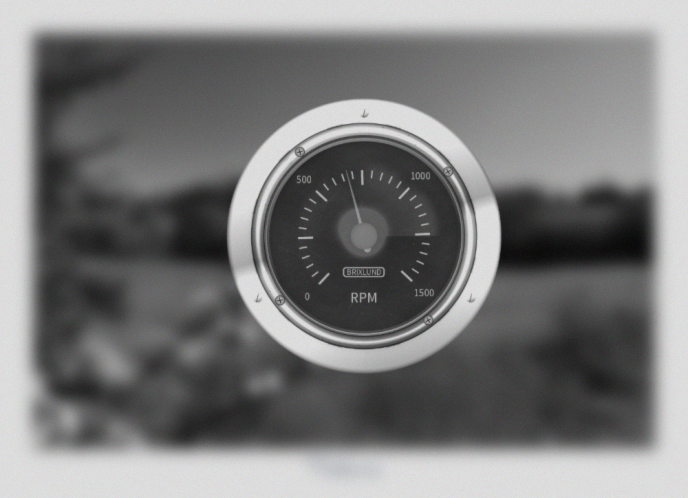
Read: 675 rpm
